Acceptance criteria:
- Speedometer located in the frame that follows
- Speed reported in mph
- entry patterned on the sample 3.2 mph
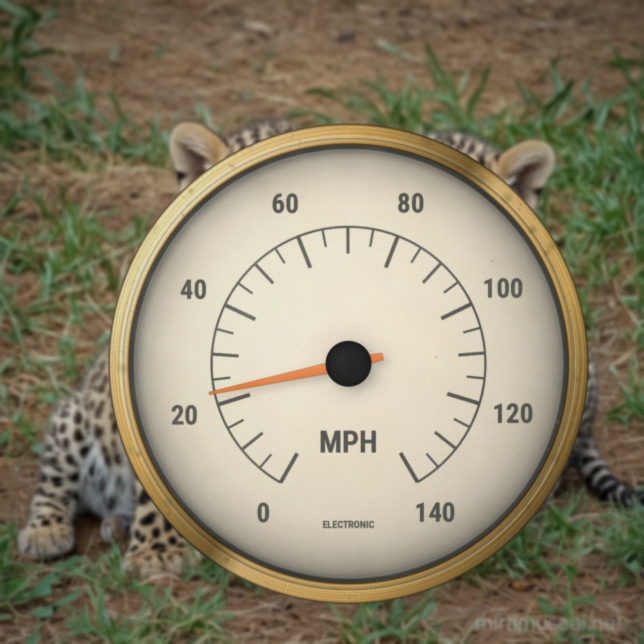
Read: 22.5 mph
